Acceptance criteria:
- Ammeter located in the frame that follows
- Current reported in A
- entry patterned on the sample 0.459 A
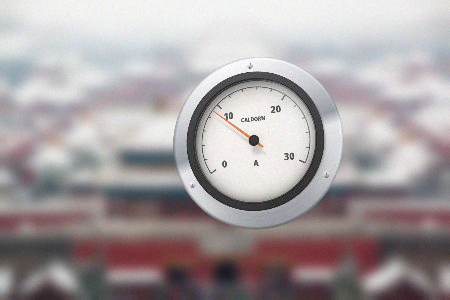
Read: 9 A
